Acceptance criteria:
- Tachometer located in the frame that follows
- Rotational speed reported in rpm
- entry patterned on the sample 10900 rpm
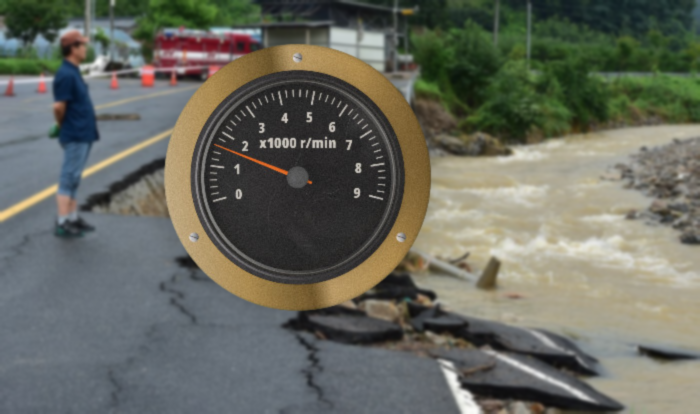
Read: 1600 rpm
